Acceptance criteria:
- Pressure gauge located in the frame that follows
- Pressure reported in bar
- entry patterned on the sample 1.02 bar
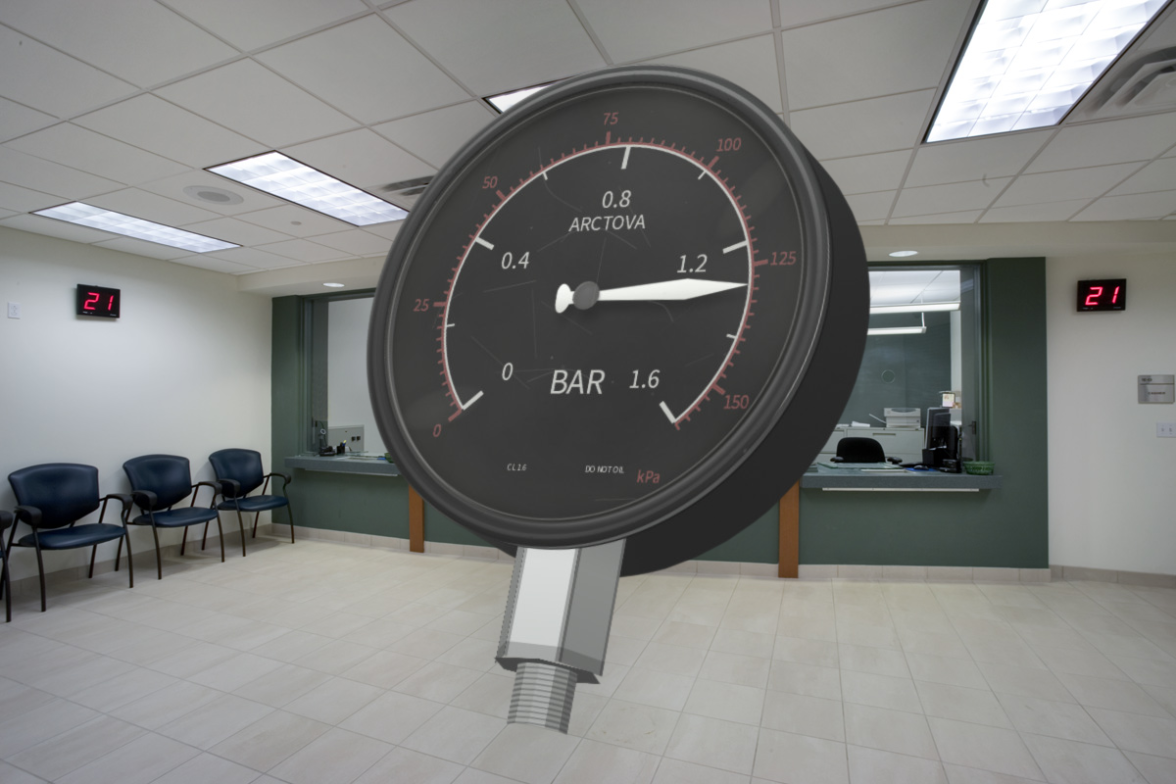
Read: 1.3 bar
